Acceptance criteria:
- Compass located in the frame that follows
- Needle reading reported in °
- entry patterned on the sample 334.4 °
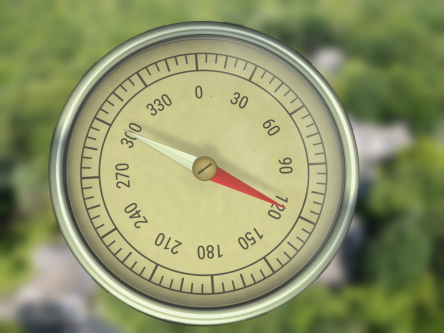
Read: 120 °
